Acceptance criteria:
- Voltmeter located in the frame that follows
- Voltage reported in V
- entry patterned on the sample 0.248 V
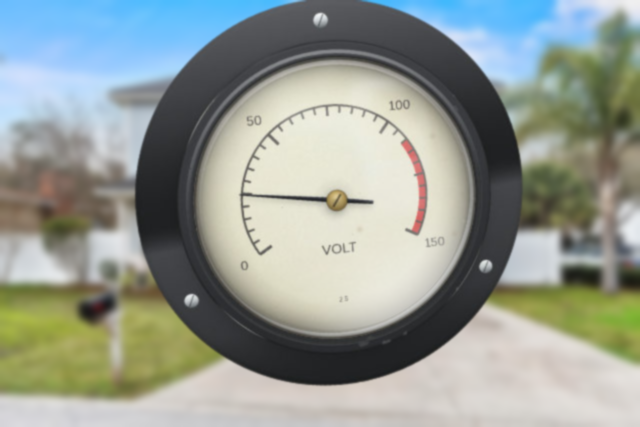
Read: 25 V
